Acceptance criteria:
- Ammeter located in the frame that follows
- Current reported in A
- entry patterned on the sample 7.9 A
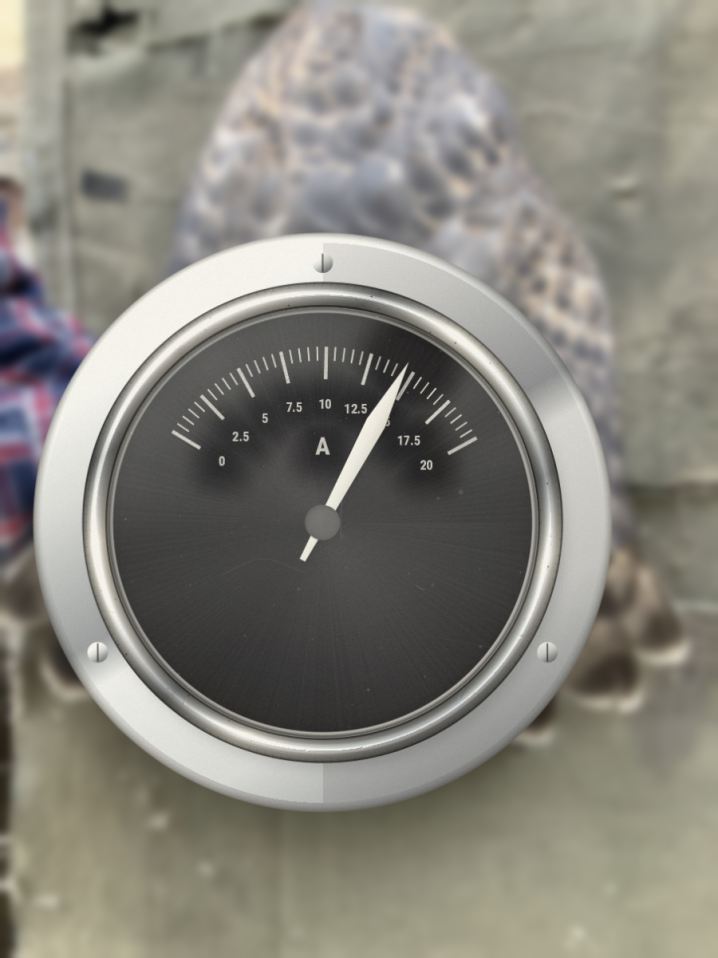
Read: 14.5 A
